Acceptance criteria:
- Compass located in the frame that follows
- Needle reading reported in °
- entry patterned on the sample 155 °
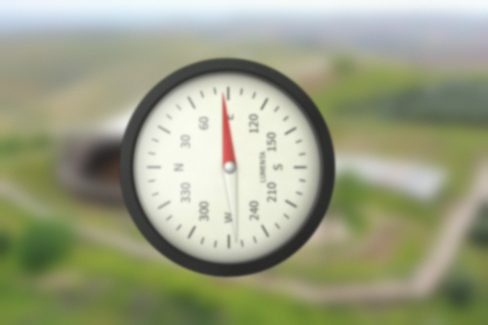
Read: 85 °
